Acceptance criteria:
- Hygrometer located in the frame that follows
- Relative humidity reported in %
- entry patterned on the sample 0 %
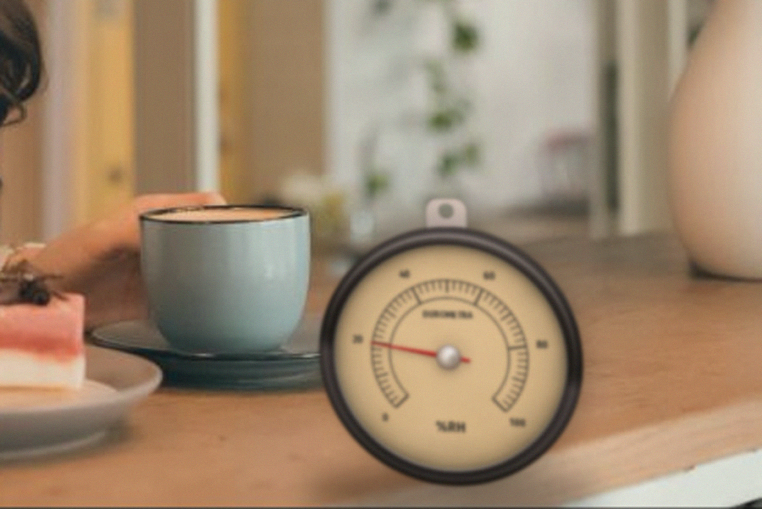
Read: 20 %
